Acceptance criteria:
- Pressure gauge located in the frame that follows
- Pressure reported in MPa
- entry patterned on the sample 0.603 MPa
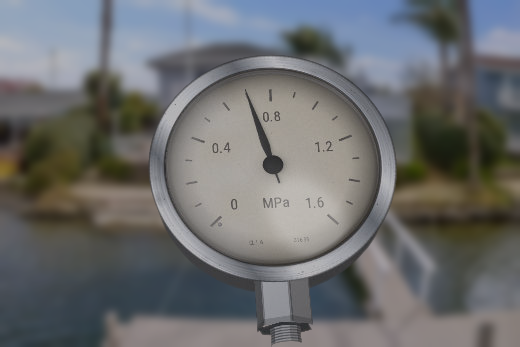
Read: 0.7 MPa
